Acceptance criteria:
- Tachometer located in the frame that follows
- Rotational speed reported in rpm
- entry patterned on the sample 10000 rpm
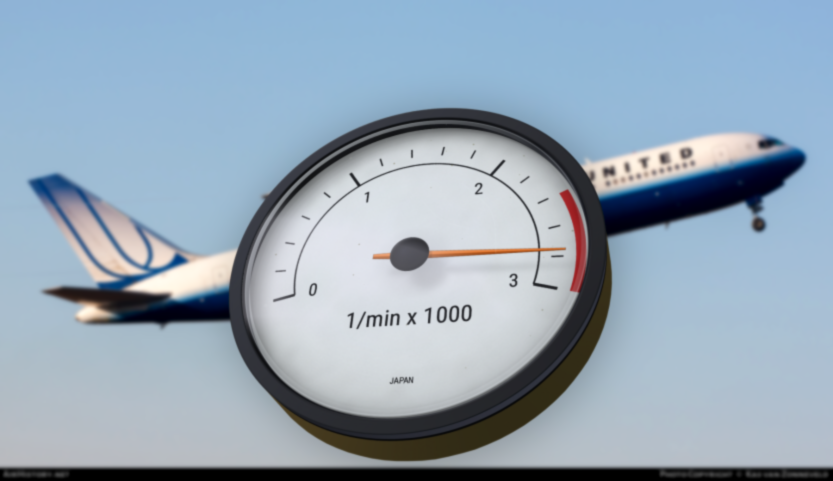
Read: 2800 rpm
